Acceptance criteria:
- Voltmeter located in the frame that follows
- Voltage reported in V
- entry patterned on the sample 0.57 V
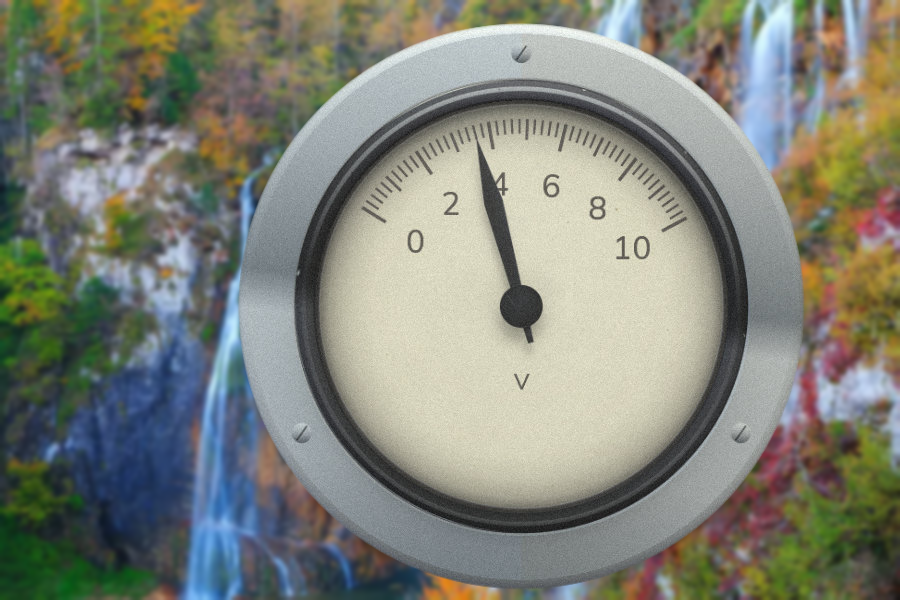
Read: 3.6 V
